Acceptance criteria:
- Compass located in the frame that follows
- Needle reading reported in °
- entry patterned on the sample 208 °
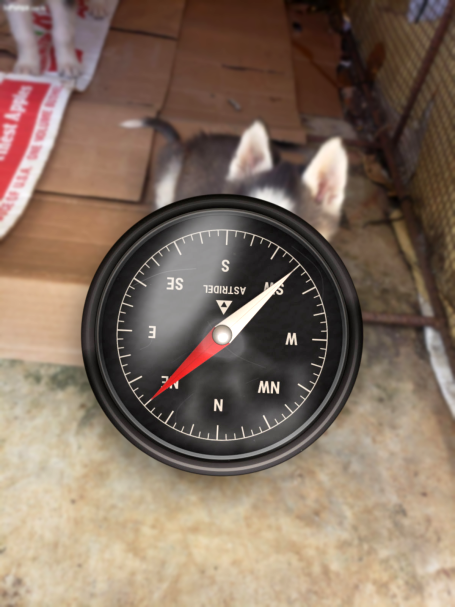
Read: 45 °
